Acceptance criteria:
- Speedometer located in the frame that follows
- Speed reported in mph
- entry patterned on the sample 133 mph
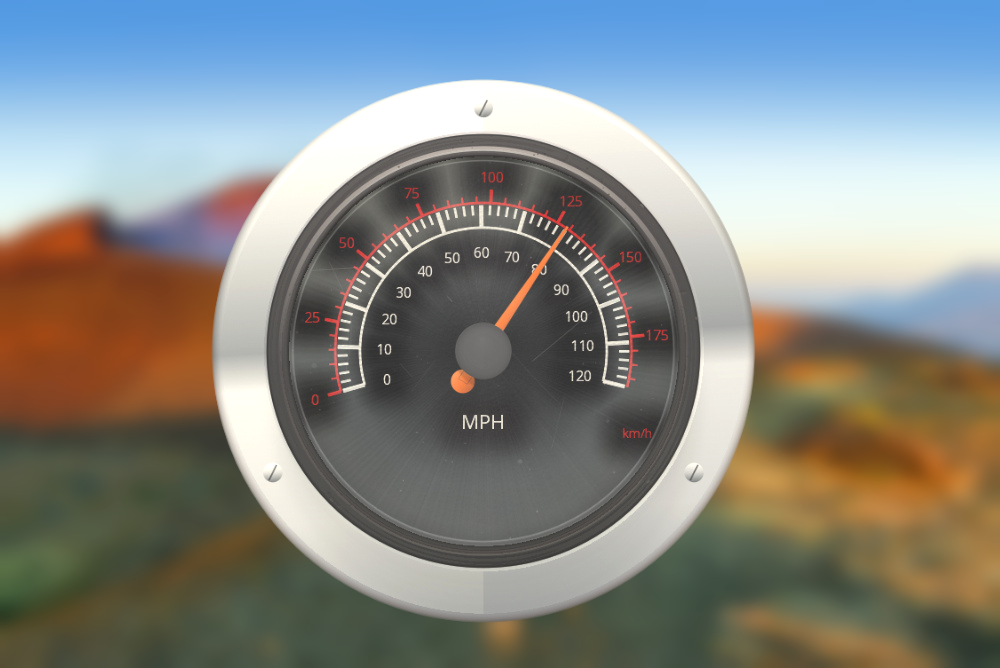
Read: 80 mph
